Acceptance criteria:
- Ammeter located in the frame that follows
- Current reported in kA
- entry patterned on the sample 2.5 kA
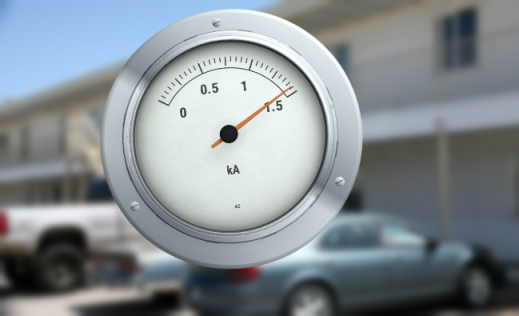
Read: 1.45 kA
